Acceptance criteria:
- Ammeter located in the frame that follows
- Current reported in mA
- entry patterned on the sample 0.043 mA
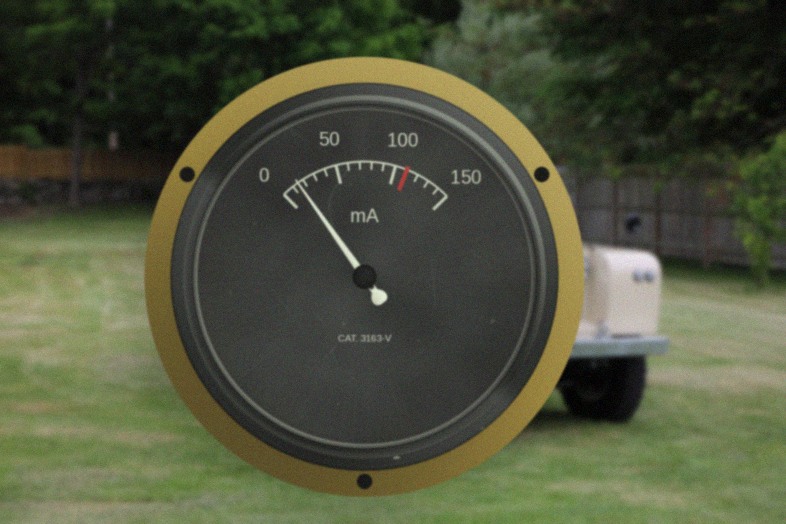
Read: 15 mA
